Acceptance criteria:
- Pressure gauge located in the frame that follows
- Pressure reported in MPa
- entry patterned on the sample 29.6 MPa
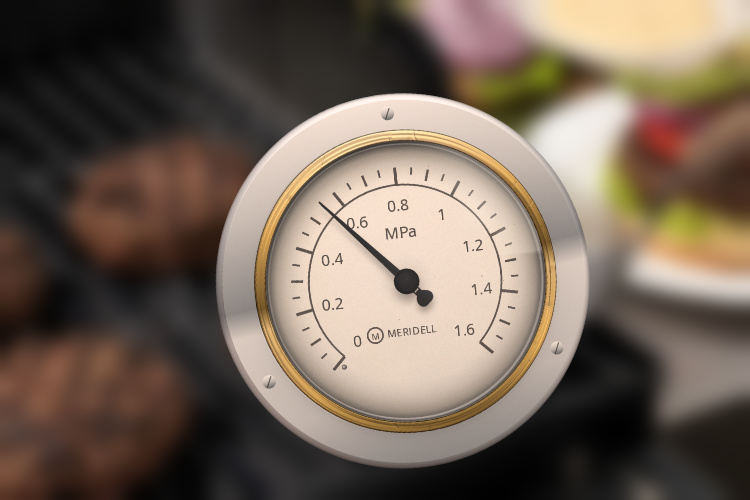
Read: 0.55 MPa
